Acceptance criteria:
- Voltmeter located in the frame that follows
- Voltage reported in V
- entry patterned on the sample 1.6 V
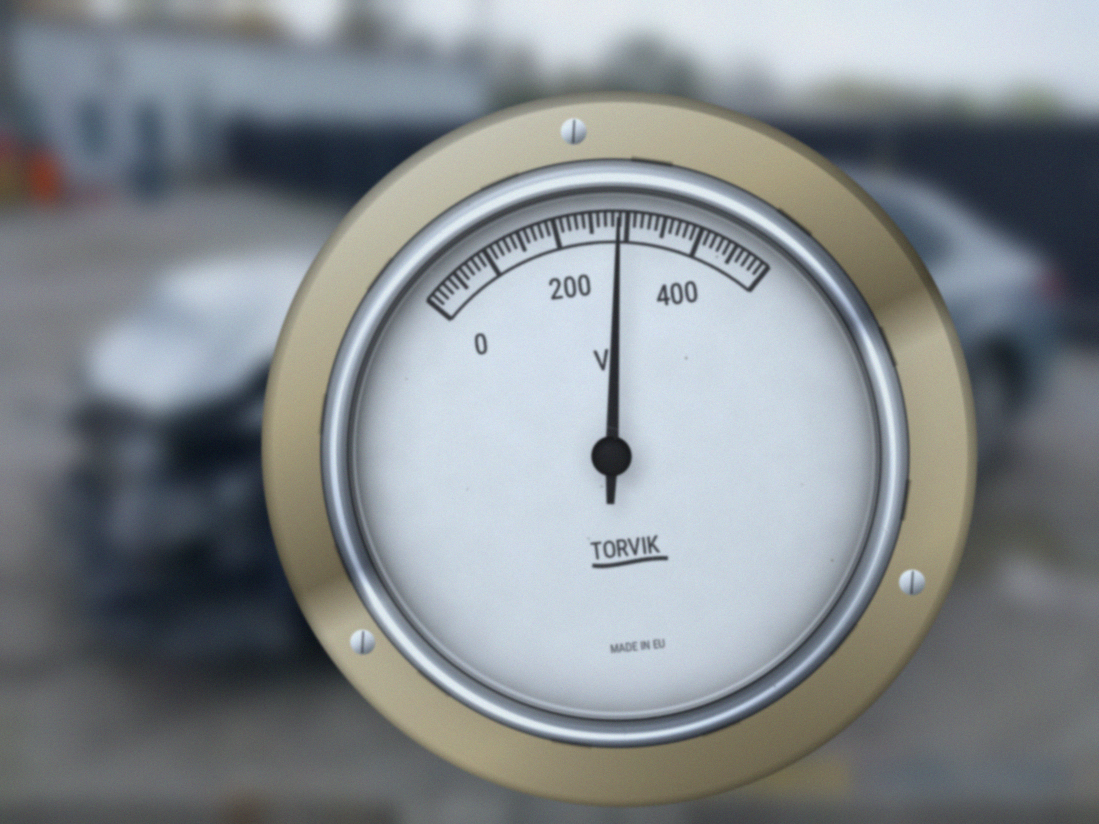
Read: 290 V
